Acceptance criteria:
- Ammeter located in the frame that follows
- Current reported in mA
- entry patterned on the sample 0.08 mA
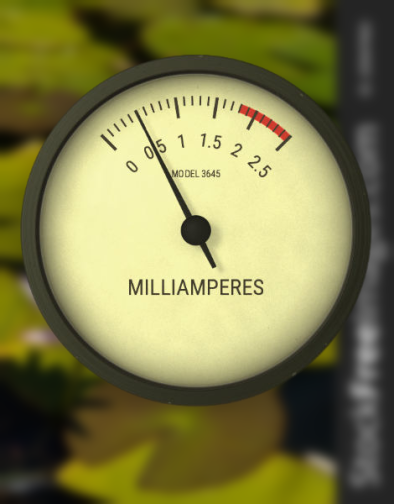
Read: 0.5 mA
